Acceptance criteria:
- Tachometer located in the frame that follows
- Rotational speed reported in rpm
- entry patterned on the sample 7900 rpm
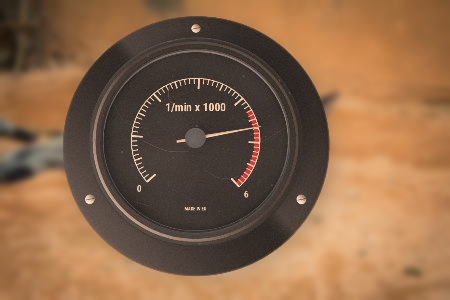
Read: 4700 rpm
